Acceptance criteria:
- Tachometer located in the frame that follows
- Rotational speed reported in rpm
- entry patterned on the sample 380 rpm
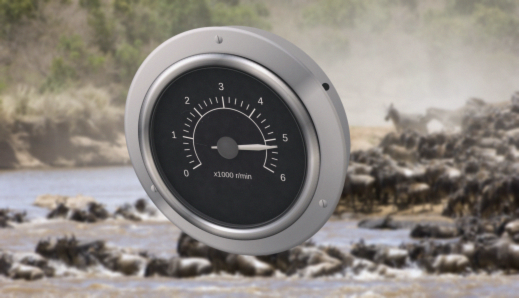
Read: 5200 rpm
